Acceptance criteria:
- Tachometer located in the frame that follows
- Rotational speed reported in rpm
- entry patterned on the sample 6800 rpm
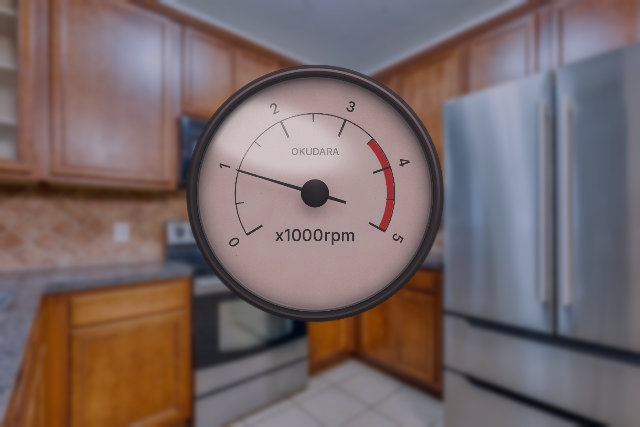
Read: 1000 rpm
